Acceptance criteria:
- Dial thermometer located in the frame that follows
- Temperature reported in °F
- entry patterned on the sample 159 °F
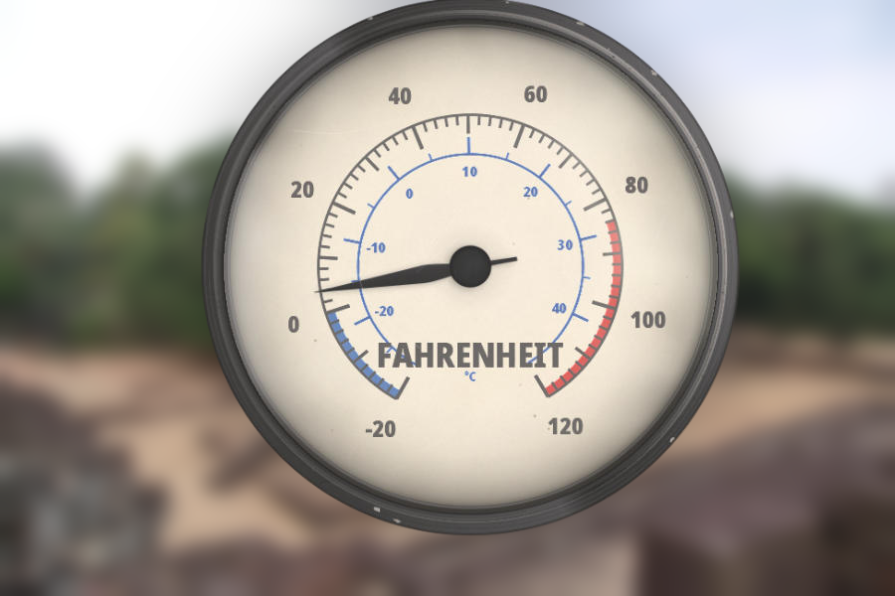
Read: 4 °F
